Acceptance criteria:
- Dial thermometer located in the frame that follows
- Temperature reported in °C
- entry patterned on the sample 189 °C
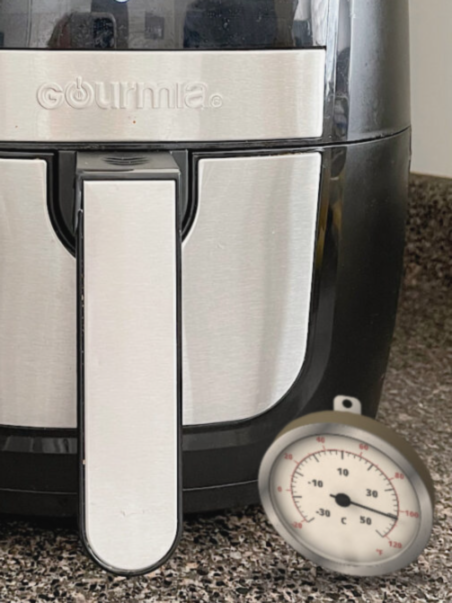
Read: 40 °C
